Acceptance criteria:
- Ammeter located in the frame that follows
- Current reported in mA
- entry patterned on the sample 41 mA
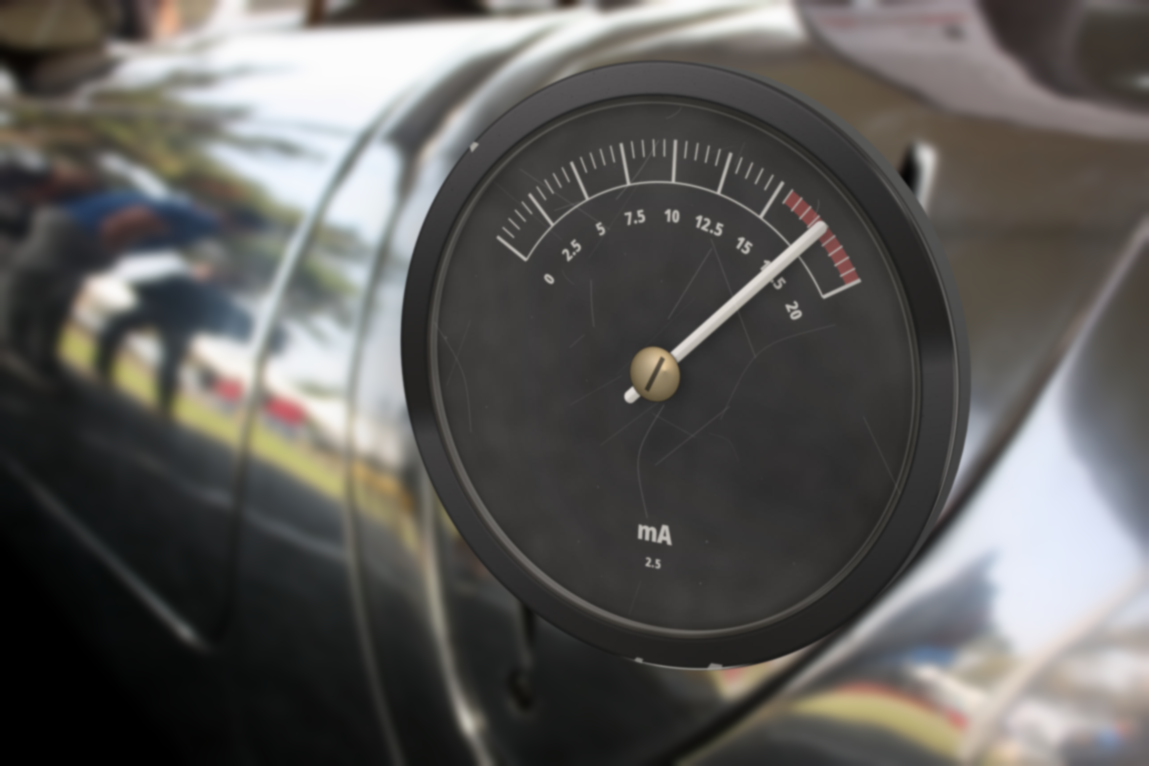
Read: 17.5 mA
